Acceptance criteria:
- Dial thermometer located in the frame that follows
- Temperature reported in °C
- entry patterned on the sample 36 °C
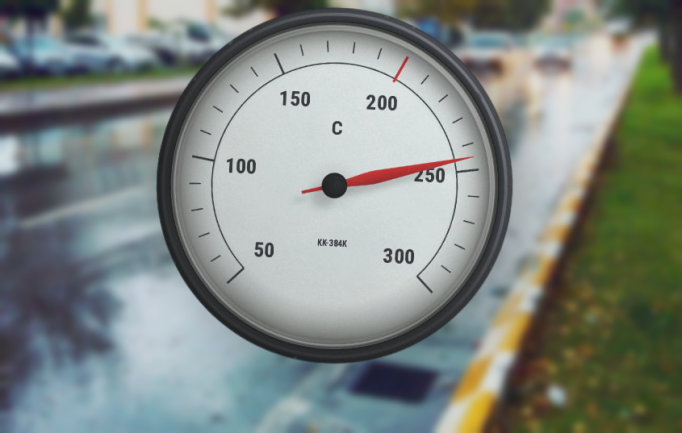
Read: 245 °C
